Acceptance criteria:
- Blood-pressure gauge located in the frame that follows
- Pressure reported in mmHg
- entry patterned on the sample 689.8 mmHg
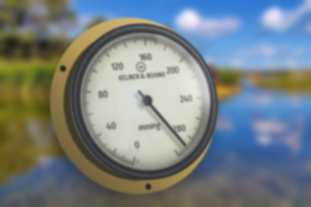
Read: 290 mmHg
